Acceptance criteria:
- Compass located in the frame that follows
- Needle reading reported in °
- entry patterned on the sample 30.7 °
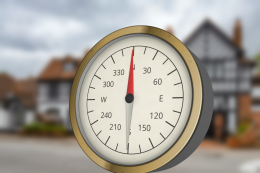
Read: 0 °
